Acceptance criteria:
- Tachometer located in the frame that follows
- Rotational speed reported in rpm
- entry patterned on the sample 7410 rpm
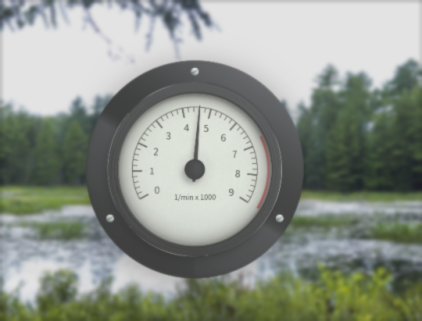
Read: 4600 rpm
